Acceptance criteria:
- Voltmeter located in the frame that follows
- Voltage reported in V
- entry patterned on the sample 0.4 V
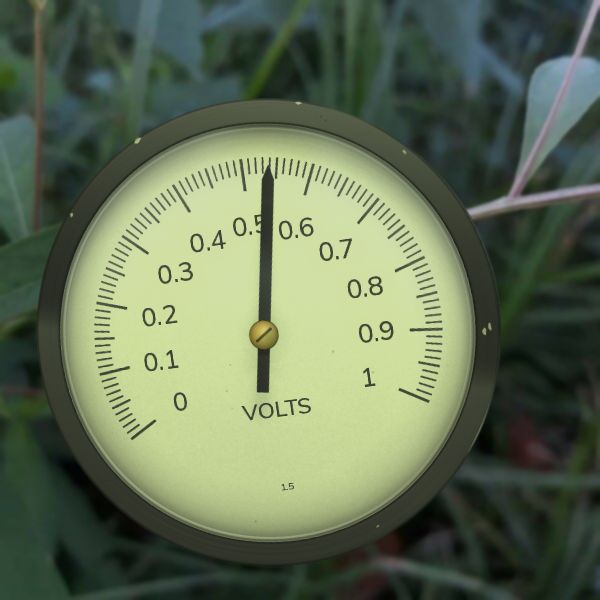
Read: 0.54 V
